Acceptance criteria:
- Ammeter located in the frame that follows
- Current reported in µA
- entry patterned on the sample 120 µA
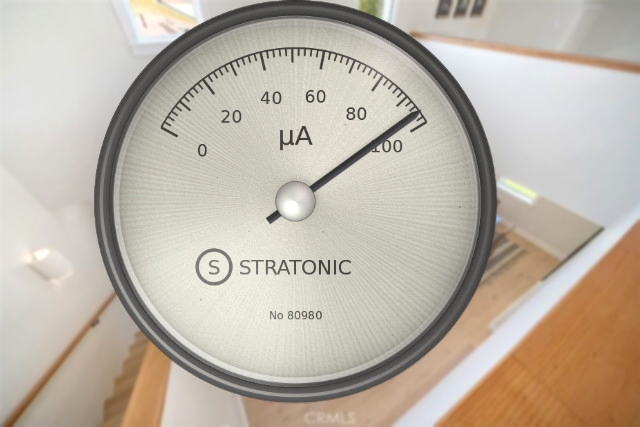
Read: 96 µA
